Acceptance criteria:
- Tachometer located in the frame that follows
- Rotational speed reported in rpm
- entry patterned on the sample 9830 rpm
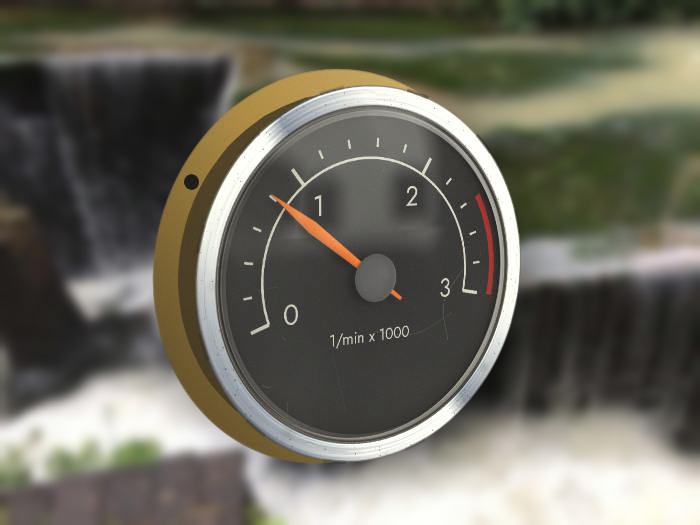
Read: 800 rpm
